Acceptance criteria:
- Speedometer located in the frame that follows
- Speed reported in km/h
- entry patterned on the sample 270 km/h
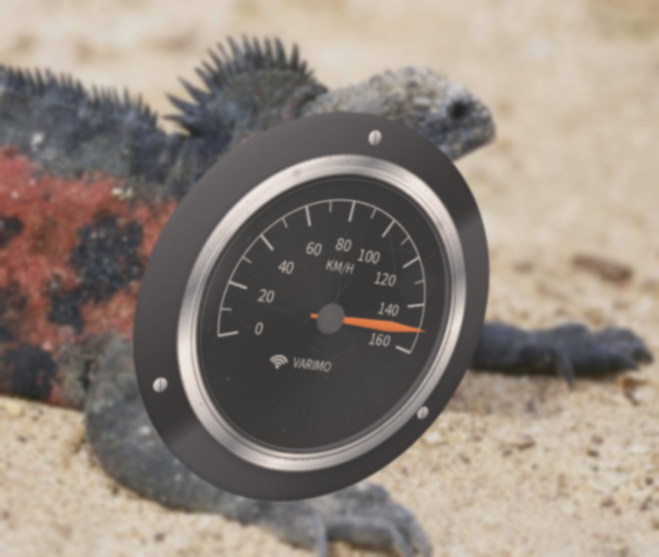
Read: 150 km/h
